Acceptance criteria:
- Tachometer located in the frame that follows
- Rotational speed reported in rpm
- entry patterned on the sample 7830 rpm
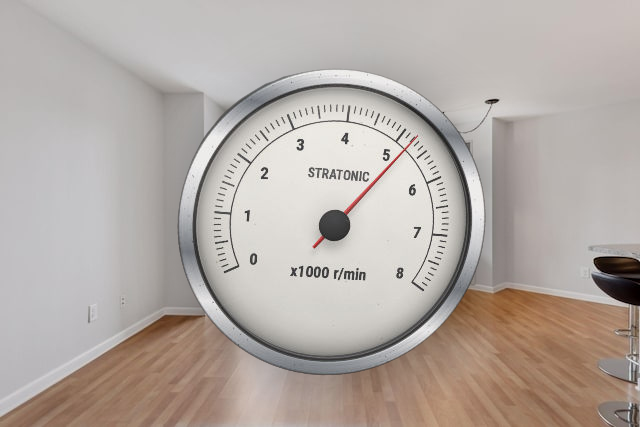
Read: 5200 rpm
